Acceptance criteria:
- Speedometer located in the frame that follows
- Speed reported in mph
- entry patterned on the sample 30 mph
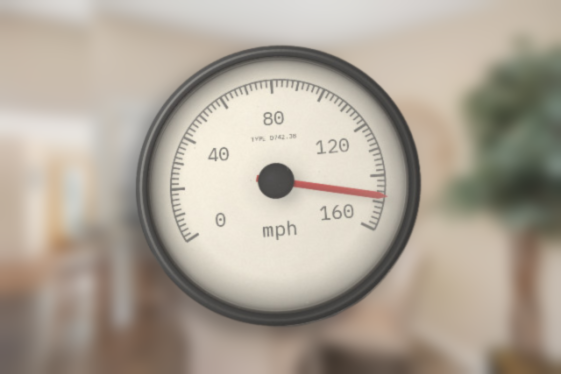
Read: 148 mph
